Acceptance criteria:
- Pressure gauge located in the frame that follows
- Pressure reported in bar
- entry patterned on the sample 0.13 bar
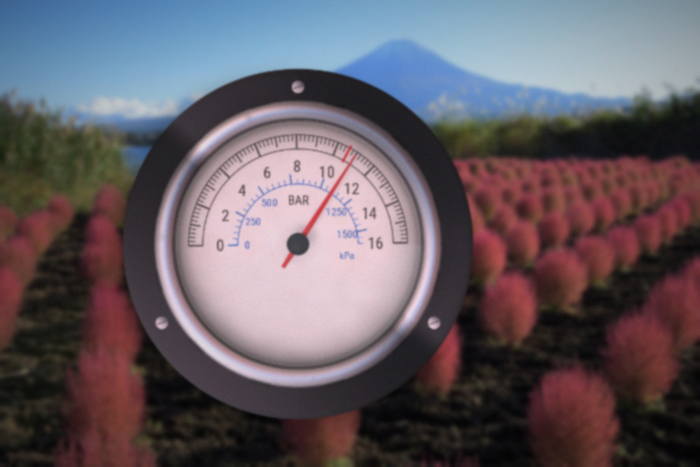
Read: 11 bar
